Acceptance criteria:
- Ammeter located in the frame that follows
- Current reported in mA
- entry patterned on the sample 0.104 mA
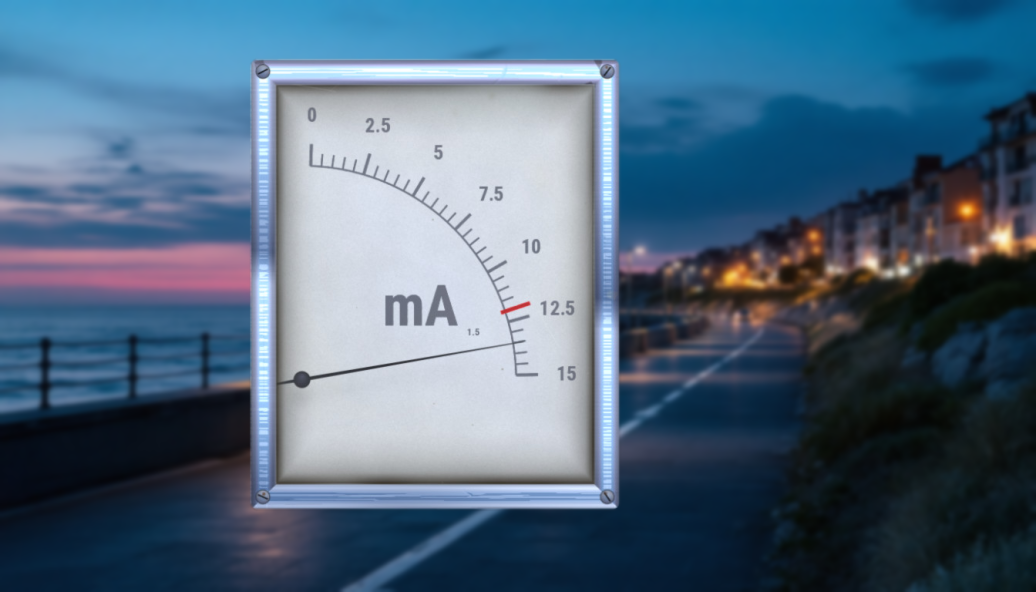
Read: 13.5 mA
